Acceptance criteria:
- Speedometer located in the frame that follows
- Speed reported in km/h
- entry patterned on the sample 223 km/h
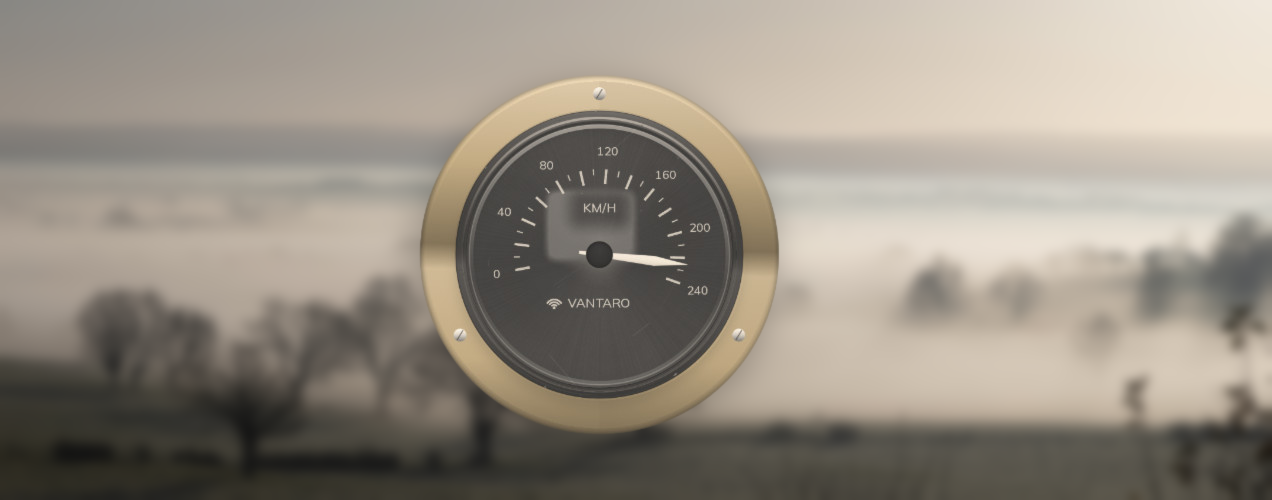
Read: 225 km/h
